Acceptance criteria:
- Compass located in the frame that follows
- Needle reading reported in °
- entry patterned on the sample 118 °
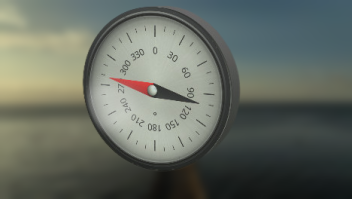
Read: 280 °
